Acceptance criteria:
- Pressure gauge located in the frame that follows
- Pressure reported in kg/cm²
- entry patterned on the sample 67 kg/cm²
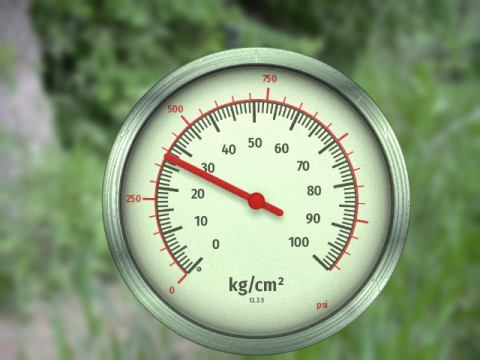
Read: 27 kg/cm²
